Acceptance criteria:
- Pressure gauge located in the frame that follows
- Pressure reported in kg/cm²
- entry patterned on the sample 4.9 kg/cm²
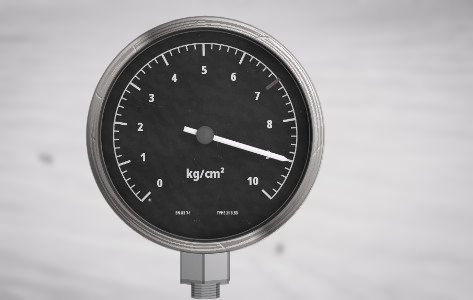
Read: 9 kg/cm²
